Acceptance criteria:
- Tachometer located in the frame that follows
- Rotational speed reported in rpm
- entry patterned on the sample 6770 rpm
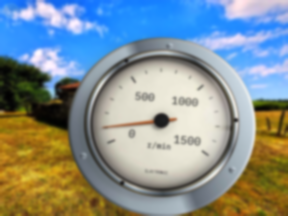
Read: 100 rpm
